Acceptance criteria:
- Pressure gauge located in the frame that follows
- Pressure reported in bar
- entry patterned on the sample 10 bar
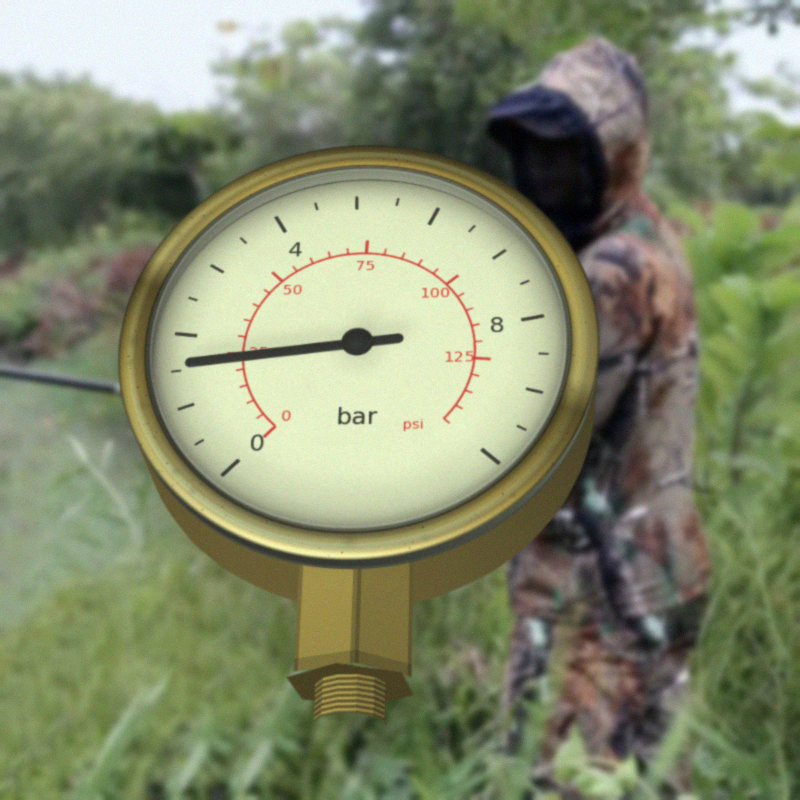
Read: 1.5 bar
